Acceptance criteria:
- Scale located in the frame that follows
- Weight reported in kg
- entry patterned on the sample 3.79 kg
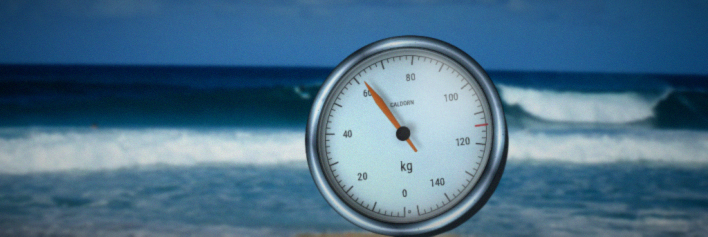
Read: 62 kg
